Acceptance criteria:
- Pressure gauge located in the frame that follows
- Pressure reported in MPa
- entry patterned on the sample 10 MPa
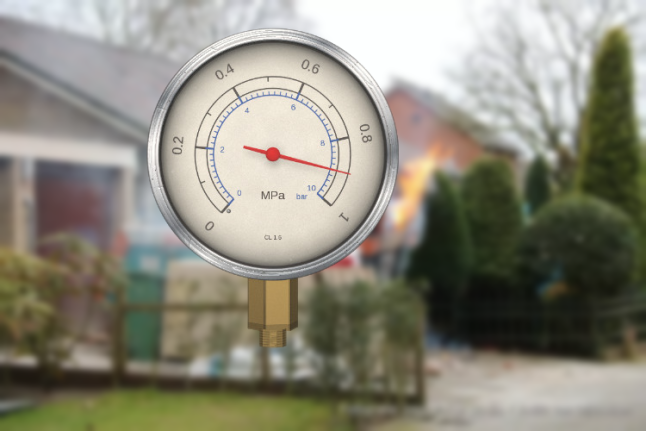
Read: 0.9 MPa
